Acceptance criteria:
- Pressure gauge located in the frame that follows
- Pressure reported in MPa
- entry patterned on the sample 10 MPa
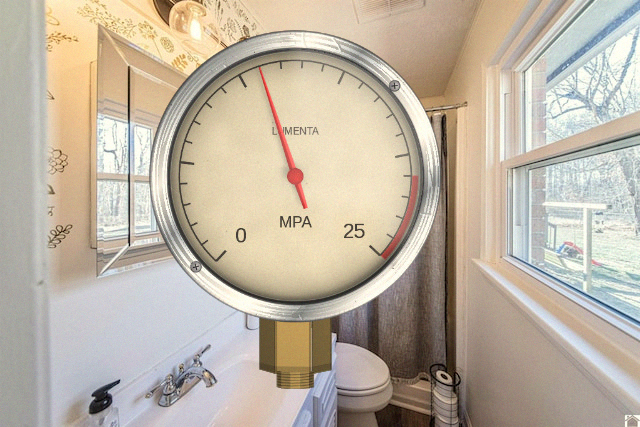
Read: 11 MPa
